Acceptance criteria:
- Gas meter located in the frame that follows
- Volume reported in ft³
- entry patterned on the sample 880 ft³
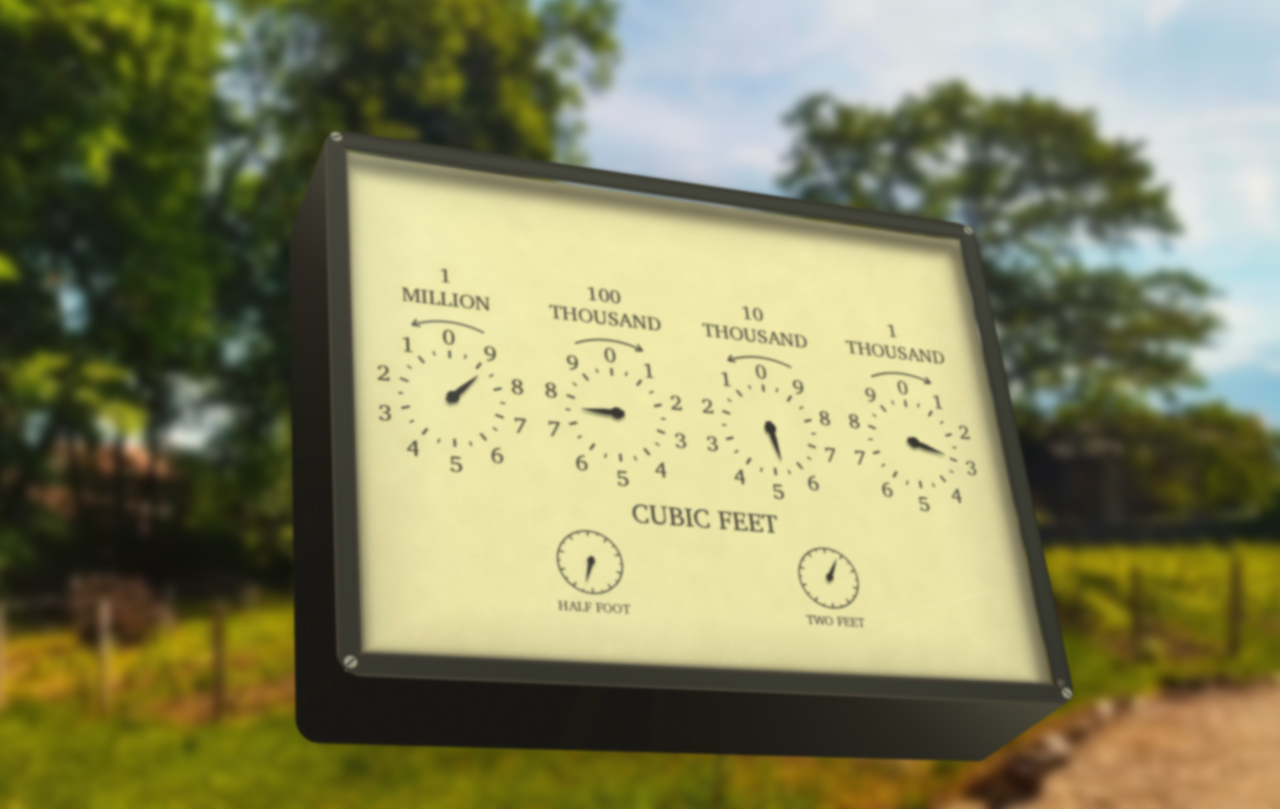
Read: 875300 ft³
